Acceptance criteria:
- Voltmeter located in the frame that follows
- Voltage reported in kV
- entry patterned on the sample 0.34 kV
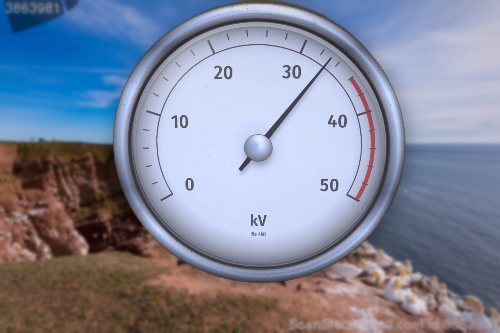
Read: 33 kV
